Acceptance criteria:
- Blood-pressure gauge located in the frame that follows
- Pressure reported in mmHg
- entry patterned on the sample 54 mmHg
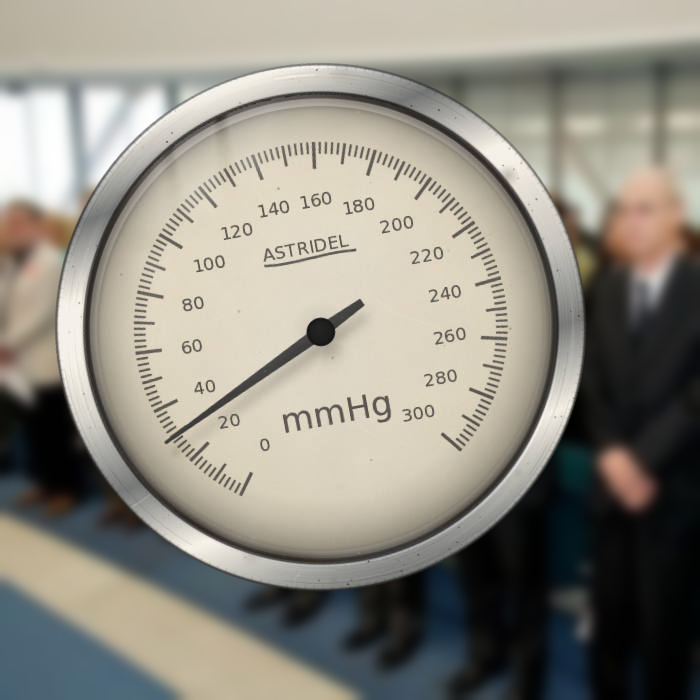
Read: 30 mmHg
